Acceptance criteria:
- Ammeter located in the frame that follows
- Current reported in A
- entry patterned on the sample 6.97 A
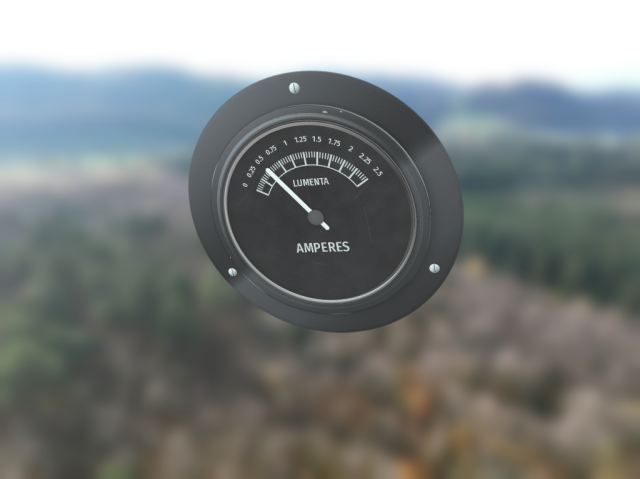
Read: 0.5 A
